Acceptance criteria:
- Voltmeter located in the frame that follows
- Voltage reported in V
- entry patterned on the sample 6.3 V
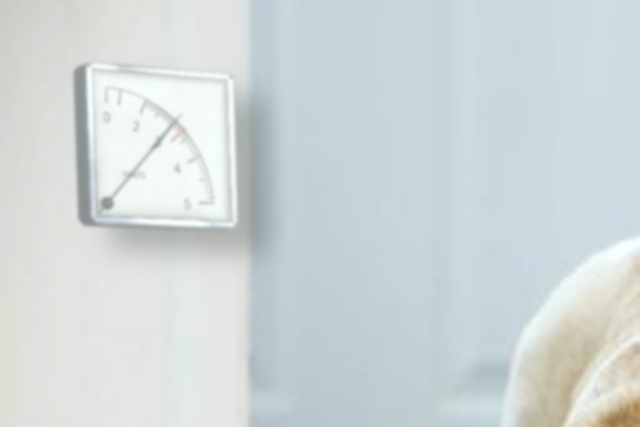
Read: 3 V
